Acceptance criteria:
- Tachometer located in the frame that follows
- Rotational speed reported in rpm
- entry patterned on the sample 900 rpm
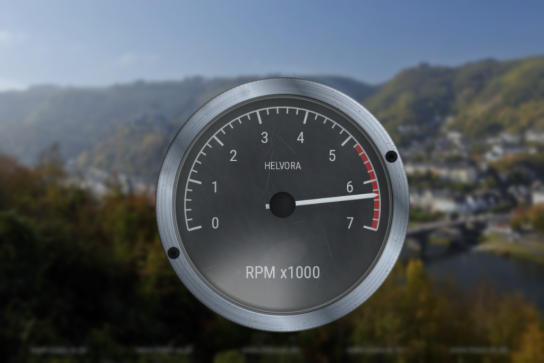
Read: 6300 rpm
